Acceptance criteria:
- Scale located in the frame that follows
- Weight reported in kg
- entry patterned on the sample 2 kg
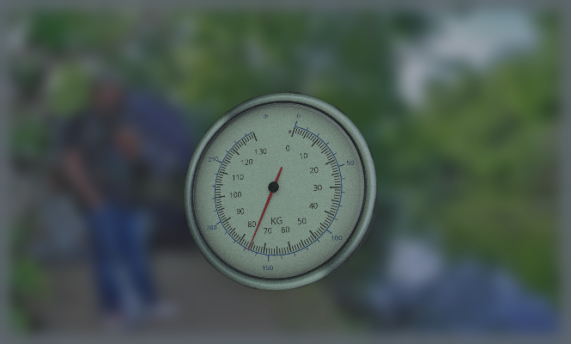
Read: 75 kg
